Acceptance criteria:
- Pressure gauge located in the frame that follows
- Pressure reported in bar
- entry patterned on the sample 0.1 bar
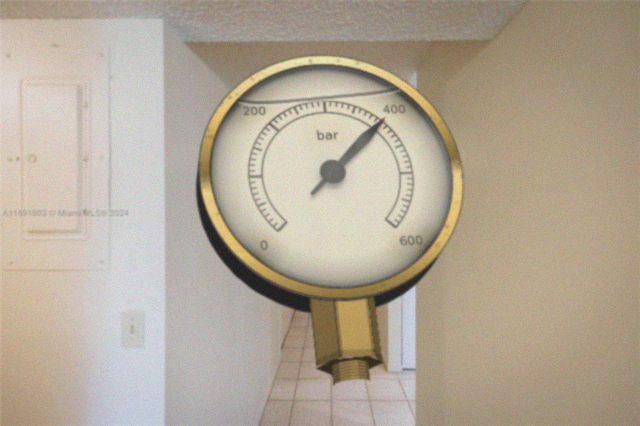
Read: 400 bar
